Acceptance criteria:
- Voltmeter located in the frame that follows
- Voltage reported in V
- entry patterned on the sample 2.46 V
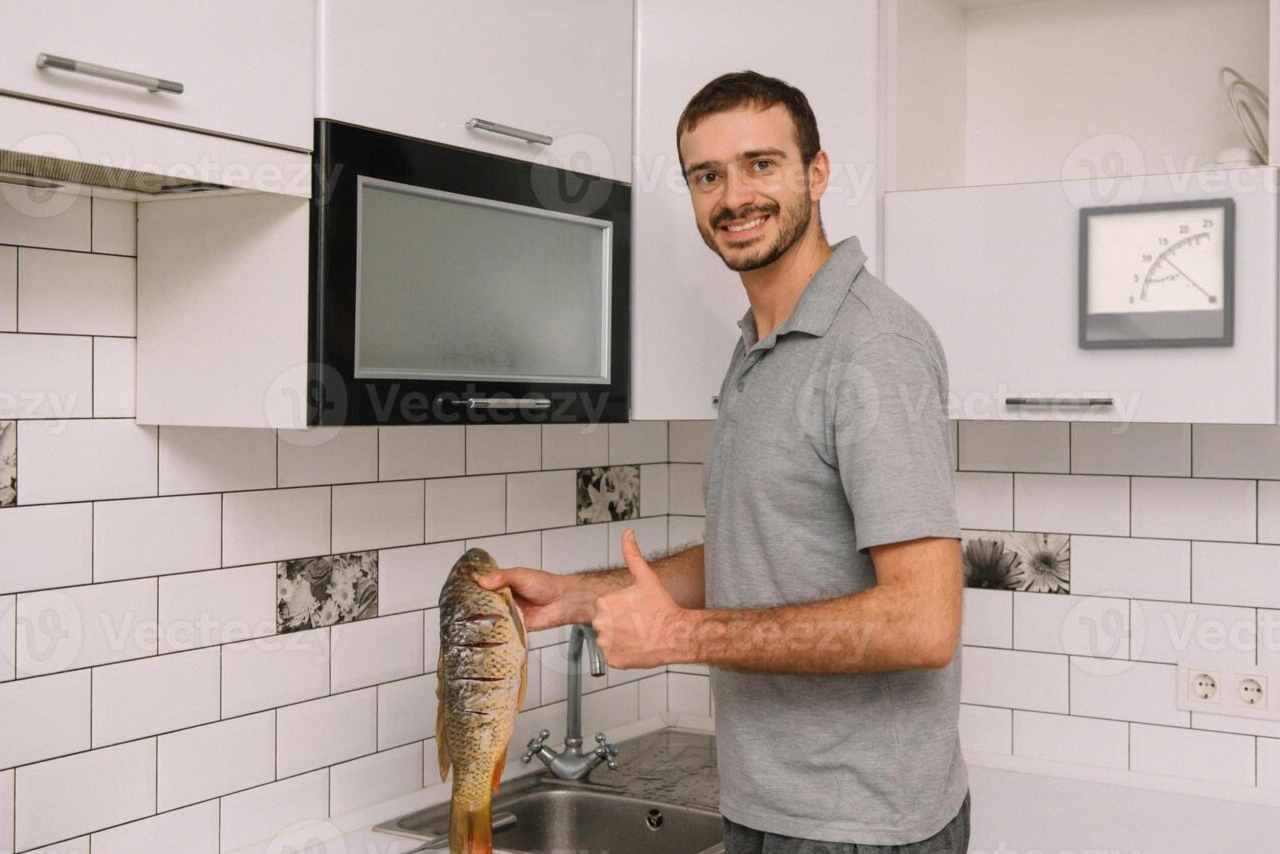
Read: 12.5 V
